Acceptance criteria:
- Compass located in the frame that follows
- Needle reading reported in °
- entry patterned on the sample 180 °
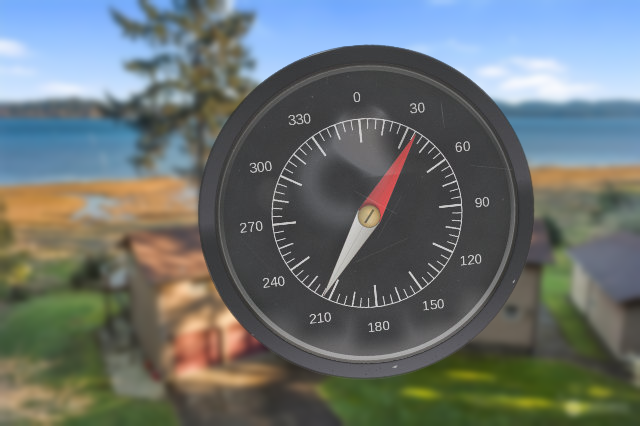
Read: 35 °
